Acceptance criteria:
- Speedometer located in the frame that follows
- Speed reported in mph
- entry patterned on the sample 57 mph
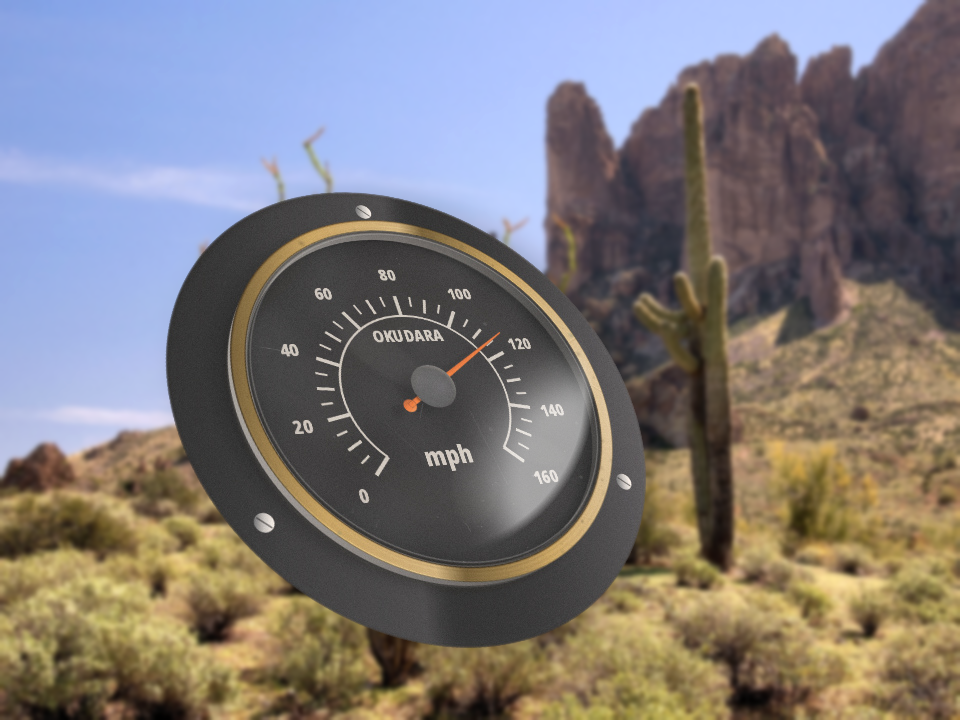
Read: 115 mph
